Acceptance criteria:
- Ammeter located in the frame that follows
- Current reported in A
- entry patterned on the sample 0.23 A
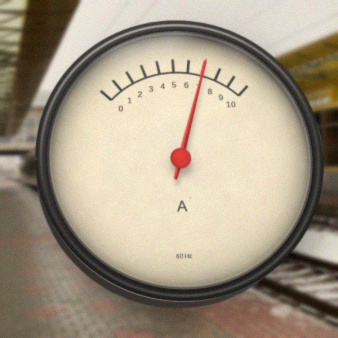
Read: 7 A
